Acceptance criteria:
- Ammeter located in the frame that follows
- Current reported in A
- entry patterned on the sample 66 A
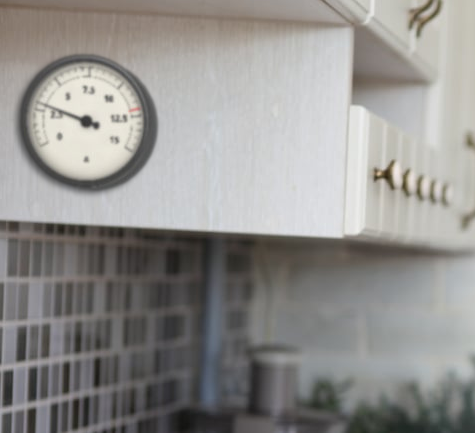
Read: 3 A
